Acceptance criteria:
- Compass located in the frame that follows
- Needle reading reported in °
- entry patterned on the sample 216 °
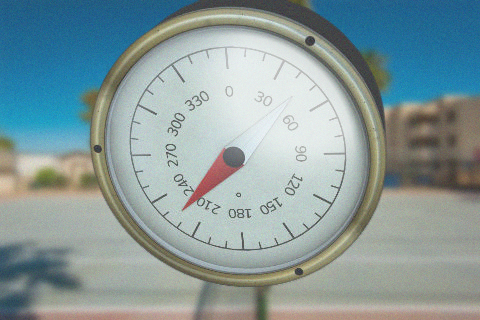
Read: 225 °
